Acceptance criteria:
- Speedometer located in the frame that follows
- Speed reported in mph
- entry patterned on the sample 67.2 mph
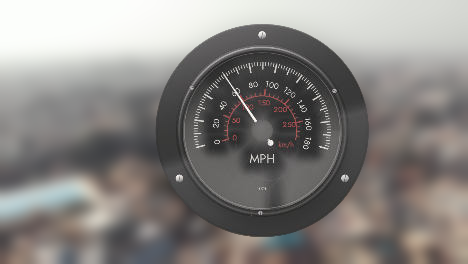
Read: 60 mph
